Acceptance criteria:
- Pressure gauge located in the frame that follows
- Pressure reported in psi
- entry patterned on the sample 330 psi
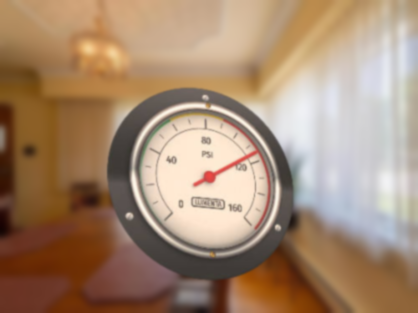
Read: 115 psi
